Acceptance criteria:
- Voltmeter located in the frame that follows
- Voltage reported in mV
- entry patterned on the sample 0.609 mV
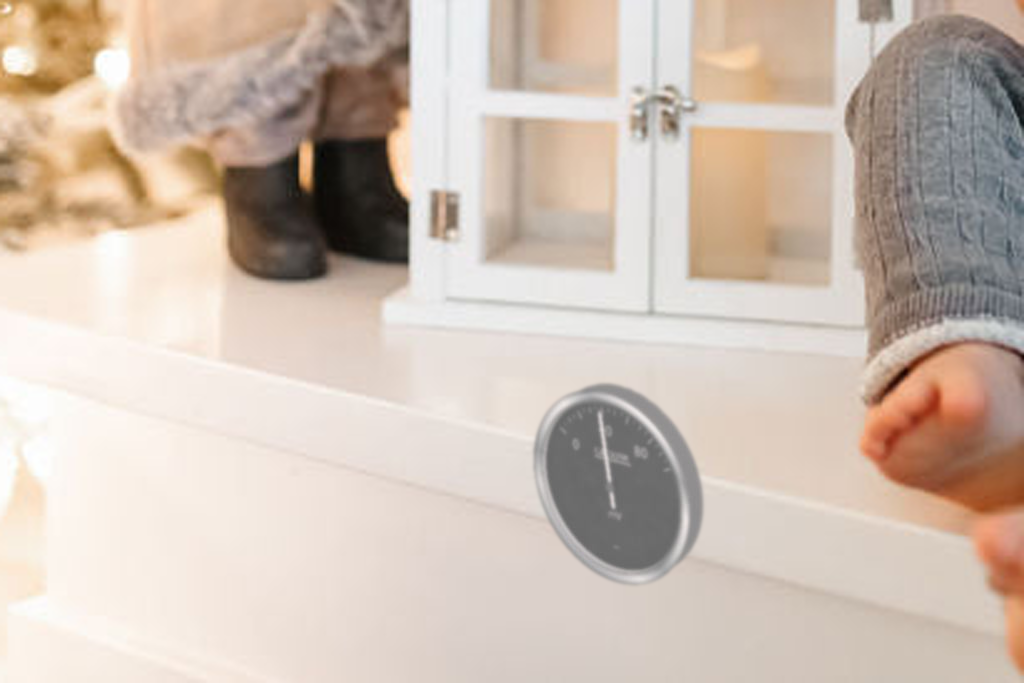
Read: 40 mV
